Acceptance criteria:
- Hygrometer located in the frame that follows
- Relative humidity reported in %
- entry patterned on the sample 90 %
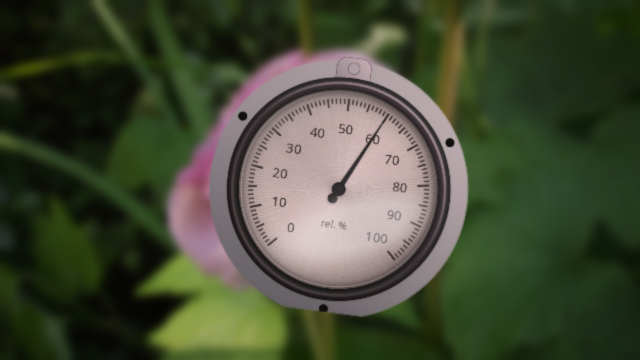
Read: 60 %
